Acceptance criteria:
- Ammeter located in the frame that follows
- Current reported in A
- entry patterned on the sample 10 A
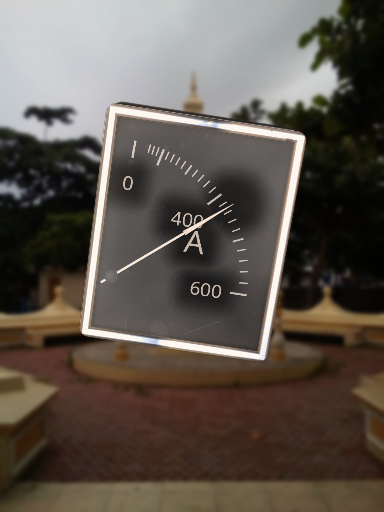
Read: 430 A
